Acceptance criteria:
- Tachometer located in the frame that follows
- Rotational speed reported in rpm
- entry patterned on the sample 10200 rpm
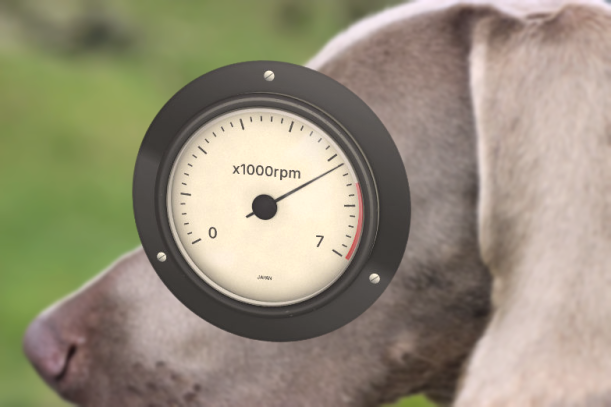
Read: 5200 rpm
